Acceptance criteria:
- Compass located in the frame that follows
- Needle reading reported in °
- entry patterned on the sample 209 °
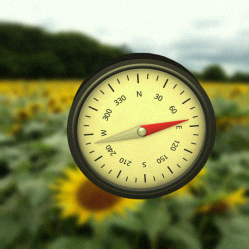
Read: 80 °
